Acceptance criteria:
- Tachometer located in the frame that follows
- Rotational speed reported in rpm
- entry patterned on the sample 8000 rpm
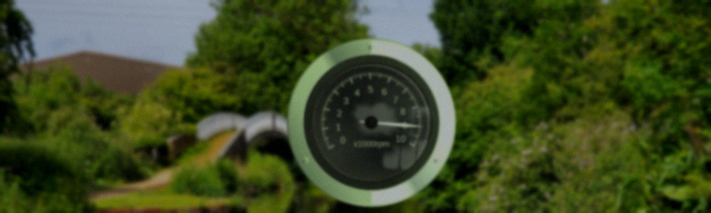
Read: 9000 rpm
